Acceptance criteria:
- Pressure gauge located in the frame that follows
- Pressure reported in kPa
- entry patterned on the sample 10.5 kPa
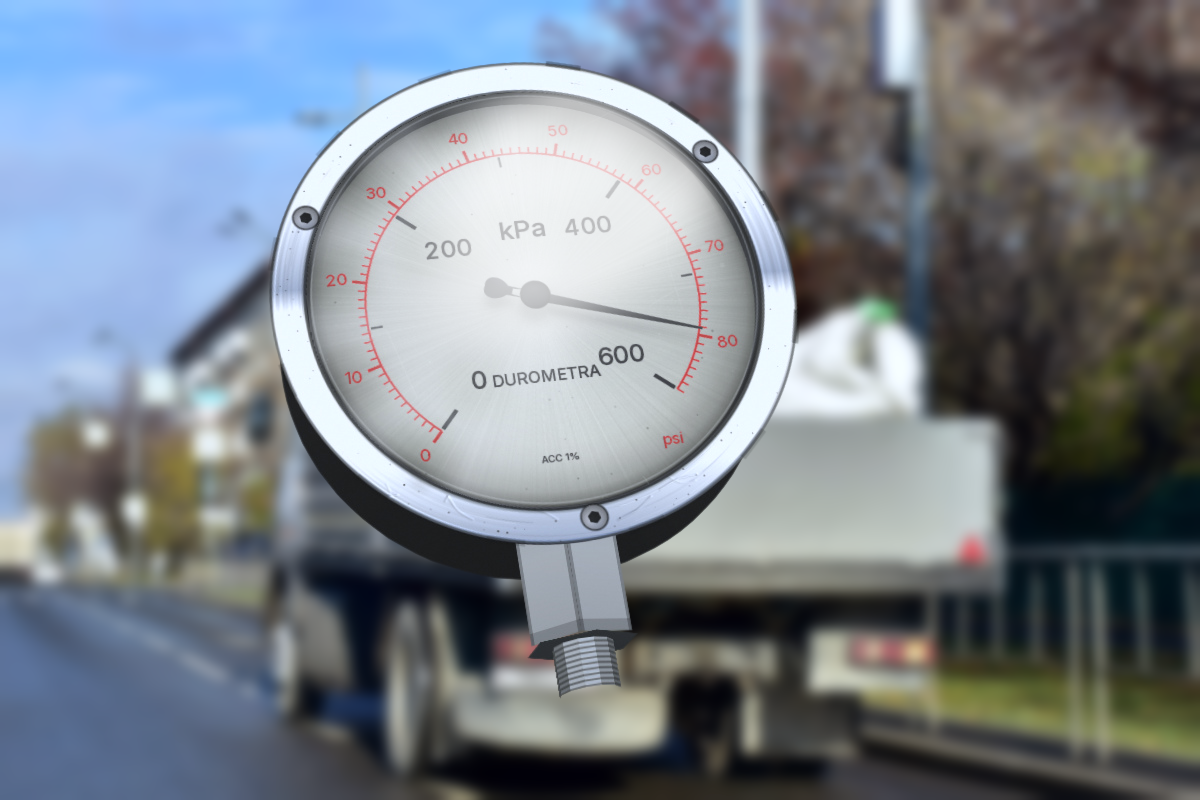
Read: 550 kPa
